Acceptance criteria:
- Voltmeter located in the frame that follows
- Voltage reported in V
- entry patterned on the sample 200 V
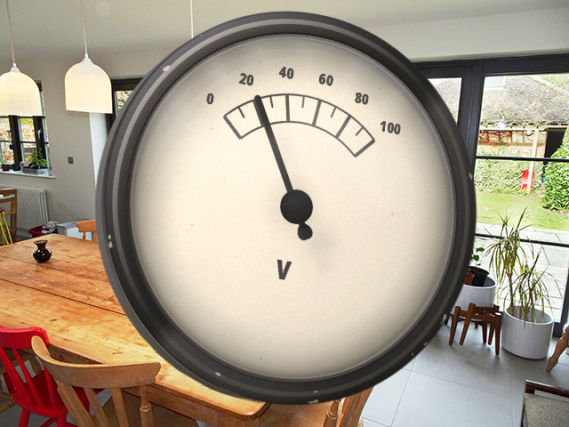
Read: 20 V
